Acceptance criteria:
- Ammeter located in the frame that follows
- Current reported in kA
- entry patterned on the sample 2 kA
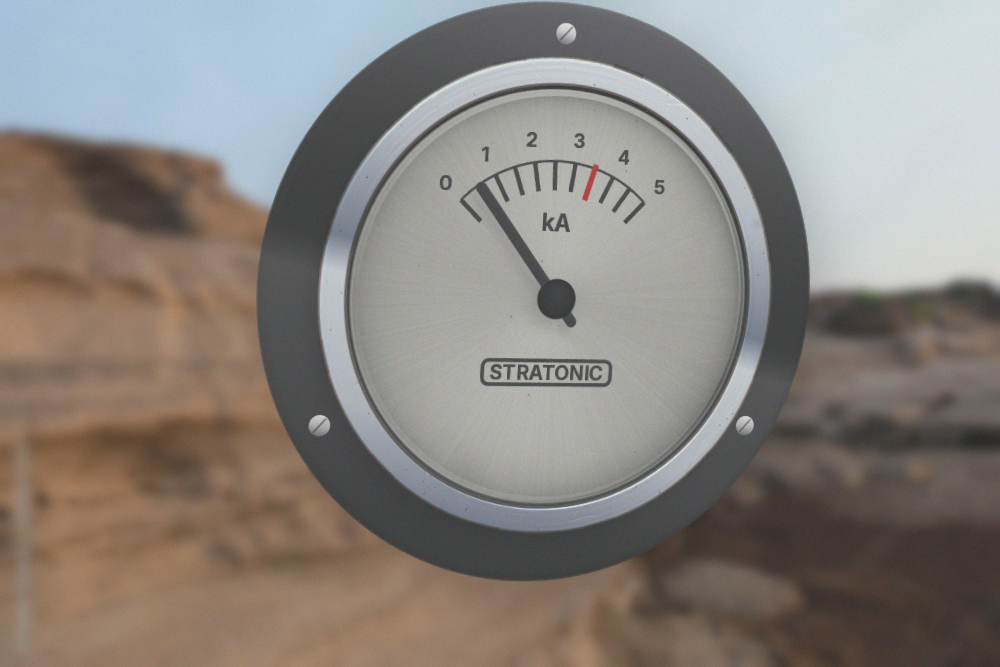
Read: 0.5 kA
